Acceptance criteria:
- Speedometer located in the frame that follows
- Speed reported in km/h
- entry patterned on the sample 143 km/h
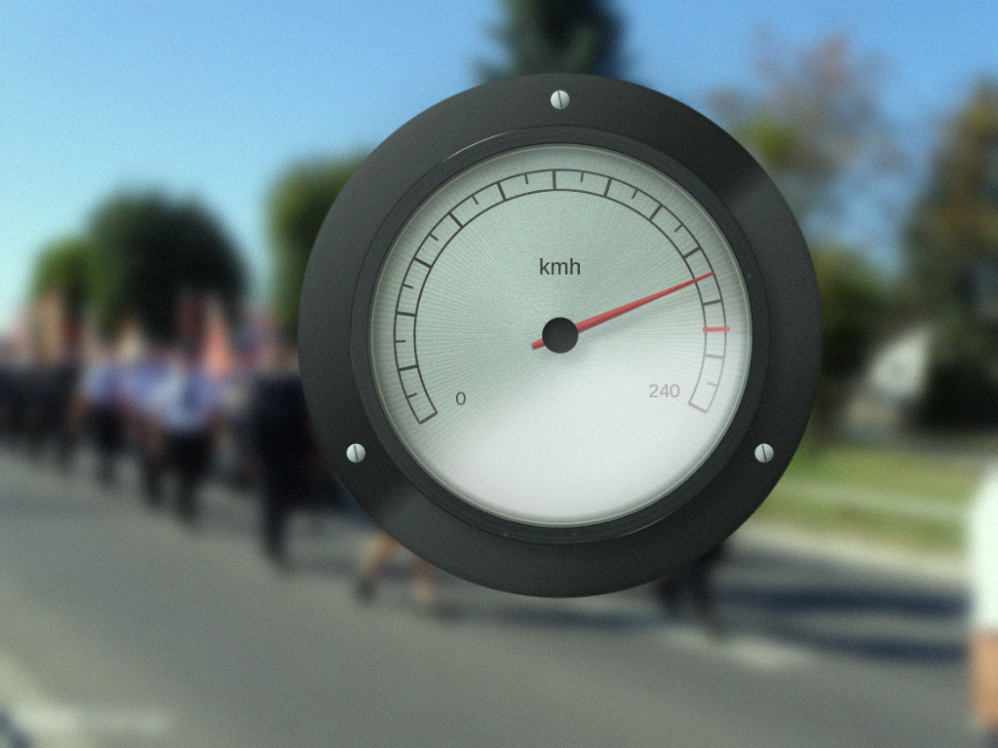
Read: 190 km/h
